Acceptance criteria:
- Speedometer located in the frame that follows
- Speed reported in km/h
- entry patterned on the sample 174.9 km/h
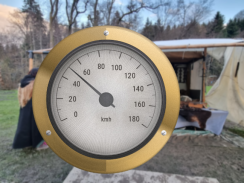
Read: 50 km/h
